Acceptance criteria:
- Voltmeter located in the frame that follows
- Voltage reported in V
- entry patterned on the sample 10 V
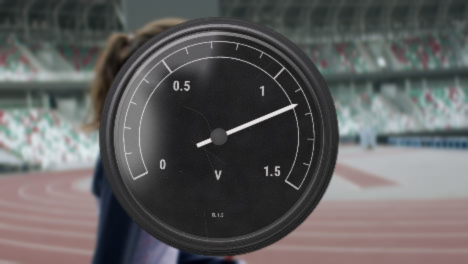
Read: 1.15 V
